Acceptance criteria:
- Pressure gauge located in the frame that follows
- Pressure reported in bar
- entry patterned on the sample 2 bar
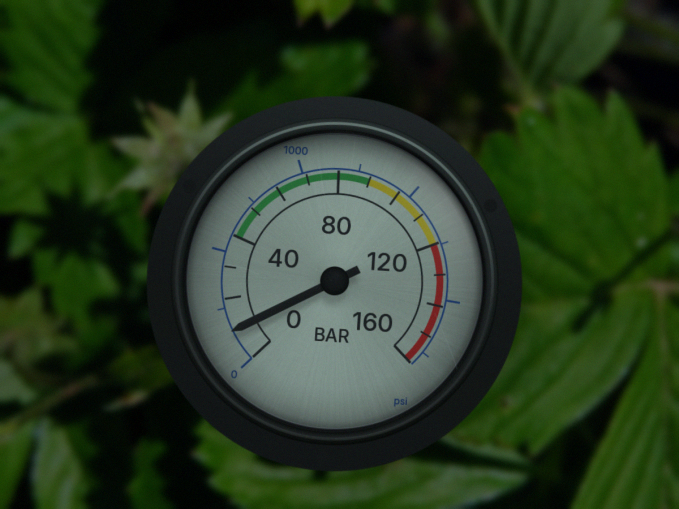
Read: 10 bar
